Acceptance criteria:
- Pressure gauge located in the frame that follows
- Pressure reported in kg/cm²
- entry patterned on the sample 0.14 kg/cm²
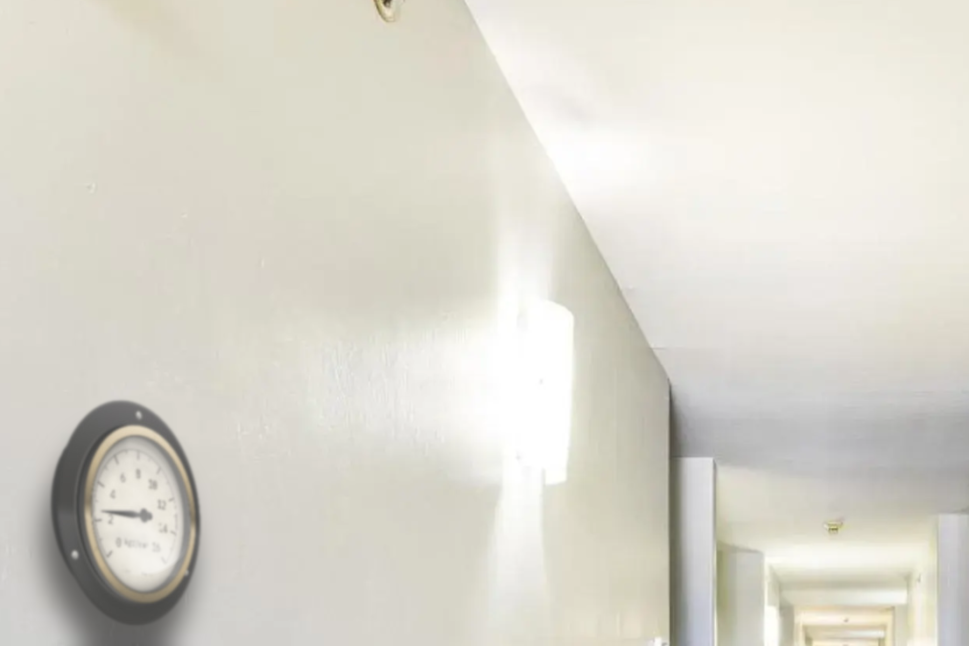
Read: 2.5 kg/cm²
